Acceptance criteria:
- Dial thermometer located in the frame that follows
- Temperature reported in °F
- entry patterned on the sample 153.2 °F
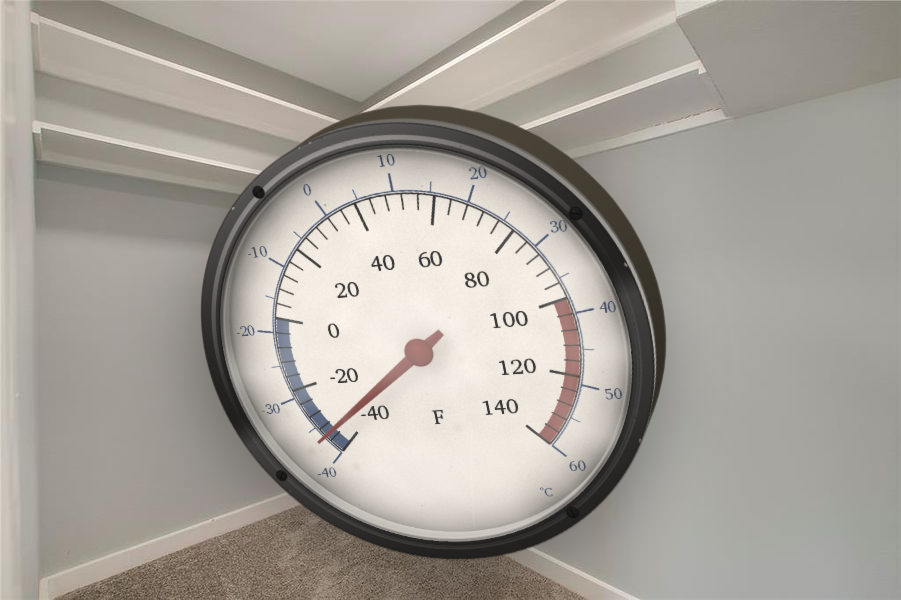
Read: -34 °F
